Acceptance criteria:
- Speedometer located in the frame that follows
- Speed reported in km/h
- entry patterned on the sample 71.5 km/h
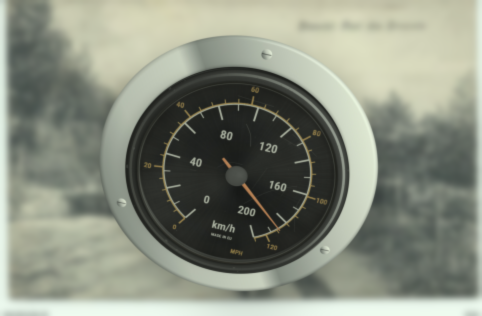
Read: 185 km/h
